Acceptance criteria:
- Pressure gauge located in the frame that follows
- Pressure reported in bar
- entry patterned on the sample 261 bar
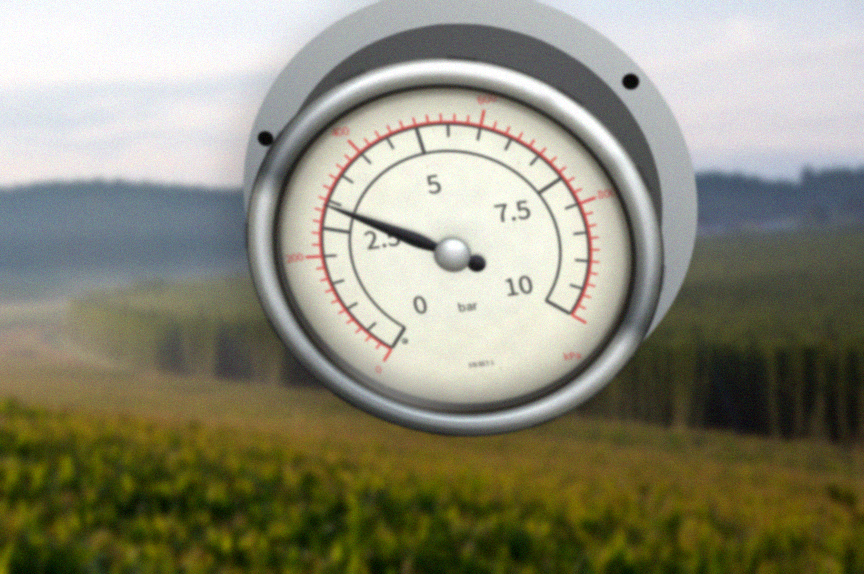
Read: 3 bar
